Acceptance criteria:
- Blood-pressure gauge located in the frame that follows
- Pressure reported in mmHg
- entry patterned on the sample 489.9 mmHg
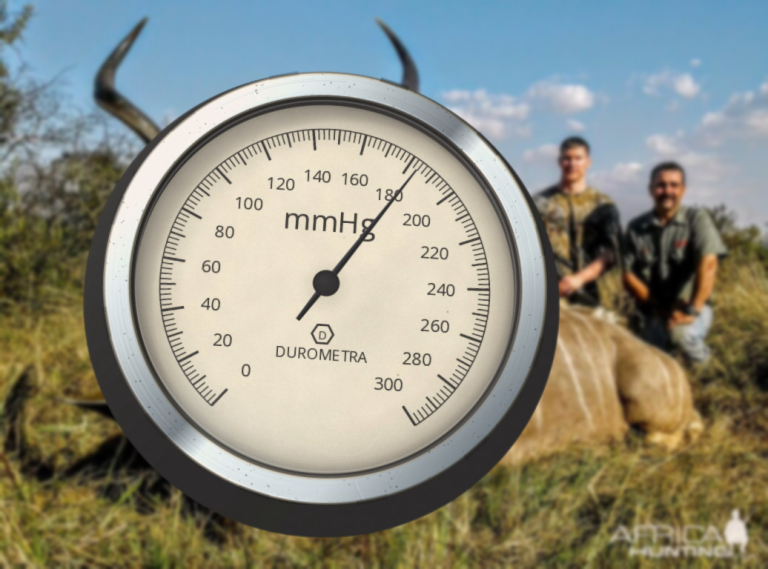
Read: 184 mmHg
